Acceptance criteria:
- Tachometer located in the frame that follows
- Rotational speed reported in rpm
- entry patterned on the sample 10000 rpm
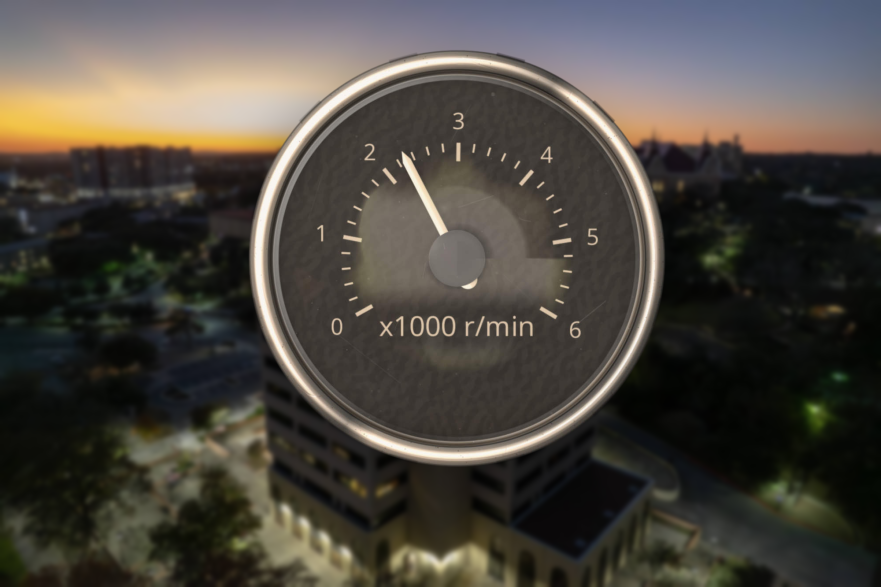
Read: 2300 rpm
